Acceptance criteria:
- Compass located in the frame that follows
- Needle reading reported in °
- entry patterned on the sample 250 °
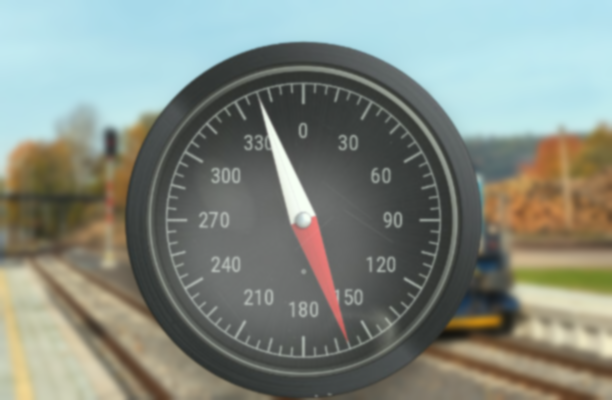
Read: 160 °
